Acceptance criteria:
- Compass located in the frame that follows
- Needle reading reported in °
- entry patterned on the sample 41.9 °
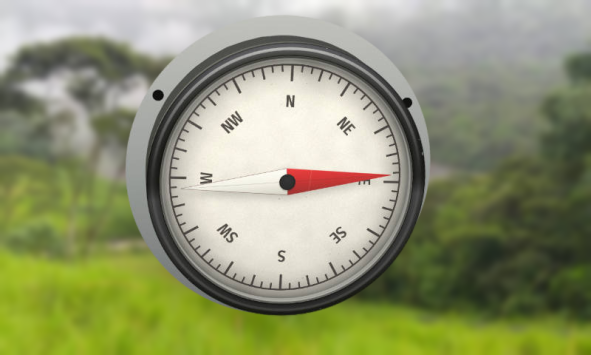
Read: 85 °
